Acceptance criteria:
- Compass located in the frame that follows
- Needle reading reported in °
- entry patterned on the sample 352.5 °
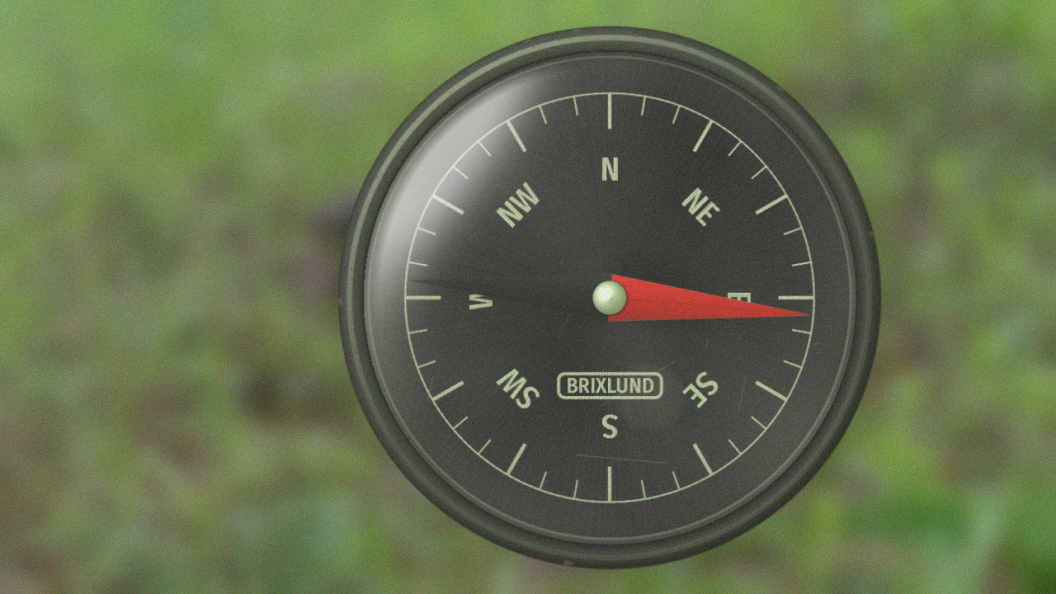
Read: 95 °
